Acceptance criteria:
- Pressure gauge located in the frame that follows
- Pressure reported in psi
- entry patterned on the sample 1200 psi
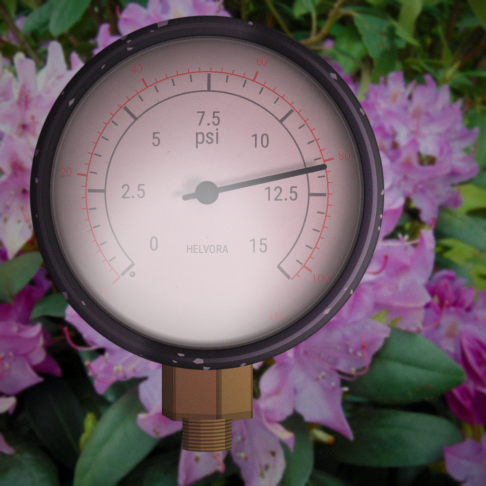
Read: 11.75 psi
